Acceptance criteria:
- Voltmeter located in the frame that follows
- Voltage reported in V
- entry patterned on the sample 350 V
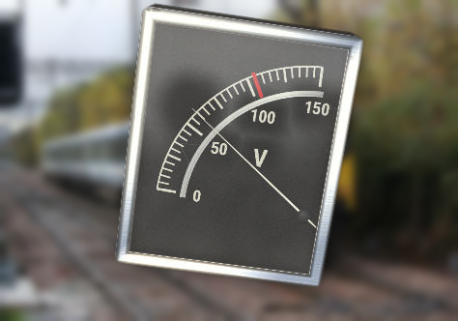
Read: 60 V
